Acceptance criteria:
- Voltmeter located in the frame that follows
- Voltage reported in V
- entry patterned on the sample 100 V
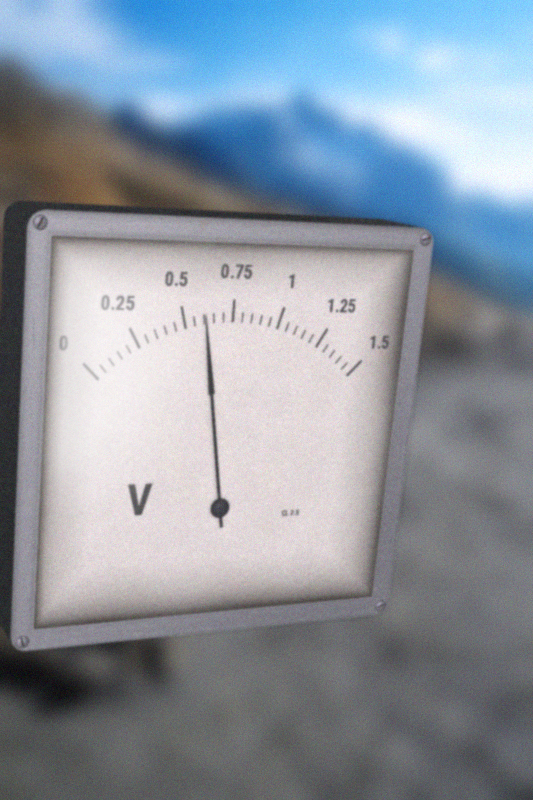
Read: 0.6 V
